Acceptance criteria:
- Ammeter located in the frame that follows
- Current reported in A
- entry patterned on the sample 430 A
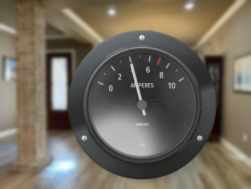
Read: 4 A
